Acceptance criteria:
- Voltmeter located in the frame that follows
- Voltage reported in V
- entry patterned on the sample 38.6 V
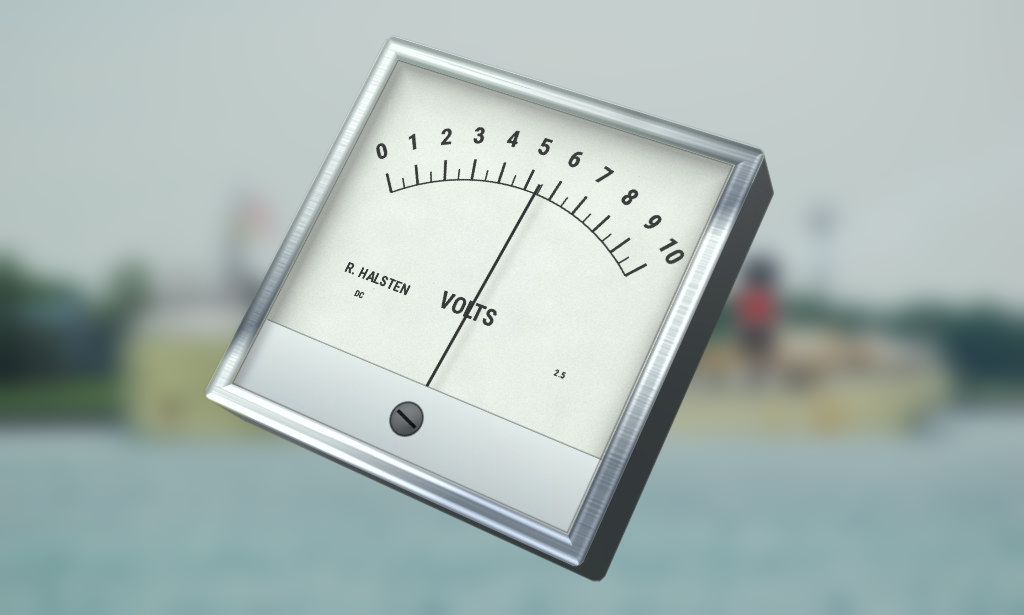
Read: 5.5 V
